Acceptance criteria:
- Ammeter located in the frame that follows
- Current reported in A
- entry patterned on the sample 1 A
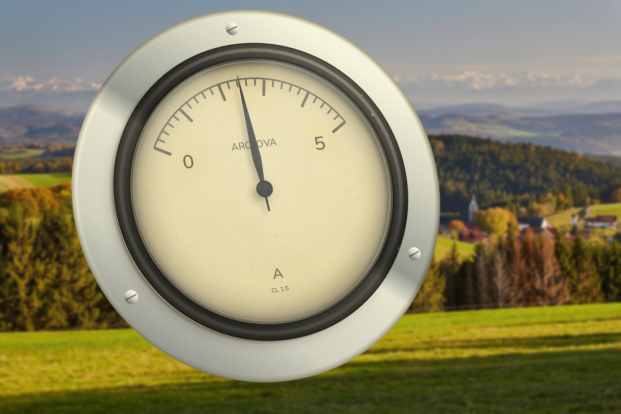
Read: 2.4 A
